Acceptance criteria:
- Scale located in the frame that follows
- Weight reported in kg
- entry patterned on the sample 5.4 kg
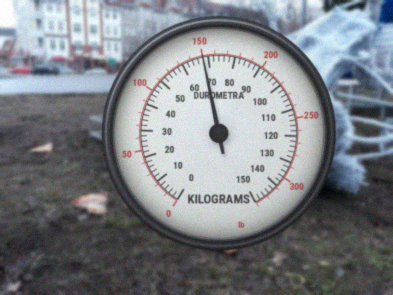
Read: 68 kg
